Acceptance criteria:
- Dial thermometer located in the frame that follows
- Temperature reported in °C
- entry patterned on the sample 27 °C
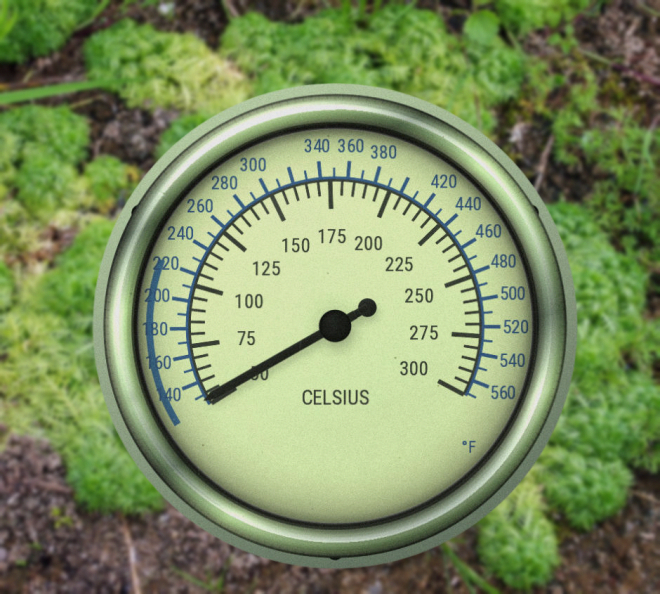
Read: 52.5 °C
